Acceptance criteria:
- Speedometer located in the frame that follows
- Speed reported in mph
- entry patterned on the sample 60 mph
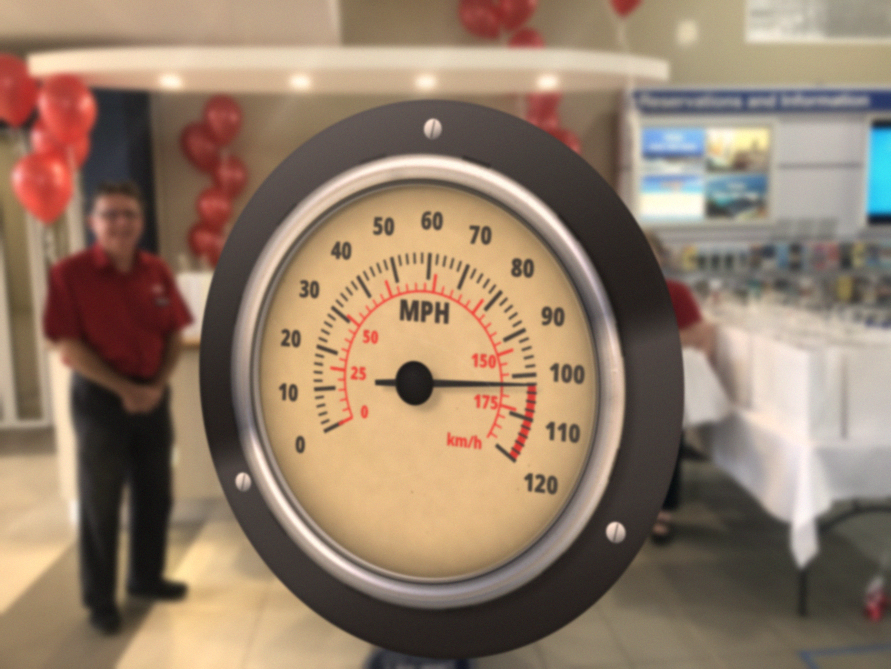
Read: 102 mph
